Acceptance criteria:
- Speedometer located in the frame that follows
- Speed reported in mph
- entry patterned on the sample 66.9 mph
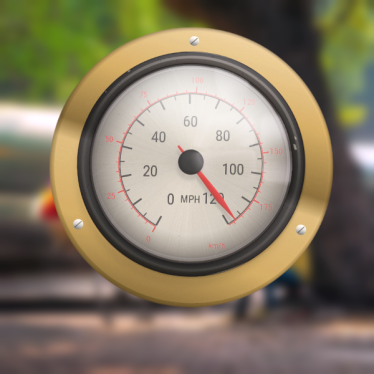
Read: 117.5 mph
